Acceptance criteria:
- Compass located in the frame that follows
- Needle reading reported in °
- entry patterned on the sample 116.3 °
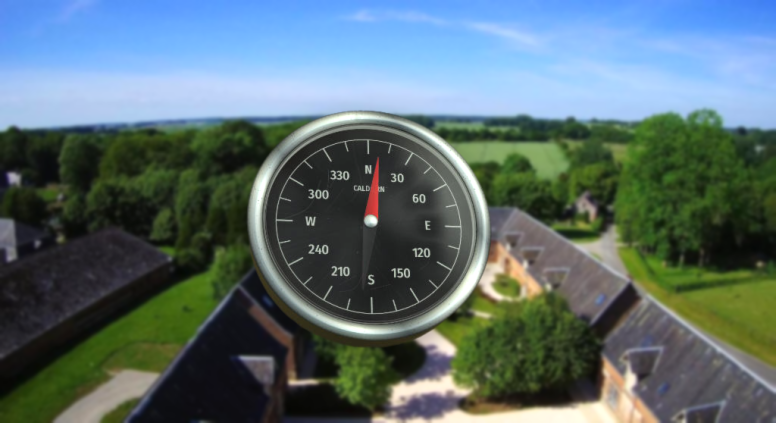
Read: 7.5 °
